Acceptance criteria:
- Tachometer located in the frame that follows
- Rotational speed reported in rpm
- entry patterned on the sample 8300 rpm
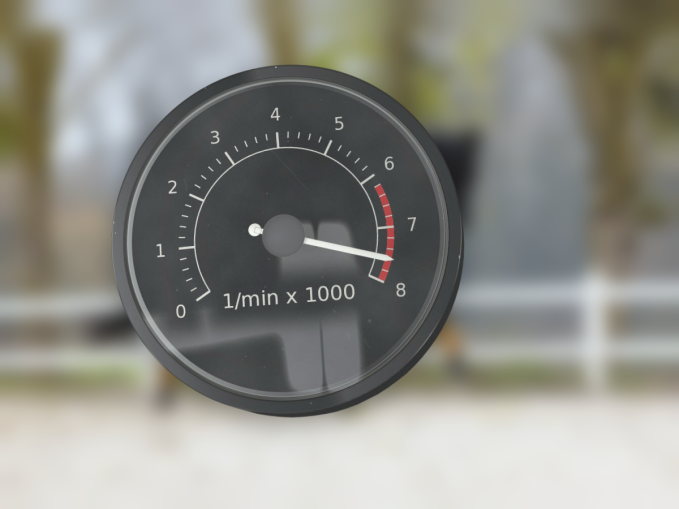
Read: 7600 rpm
